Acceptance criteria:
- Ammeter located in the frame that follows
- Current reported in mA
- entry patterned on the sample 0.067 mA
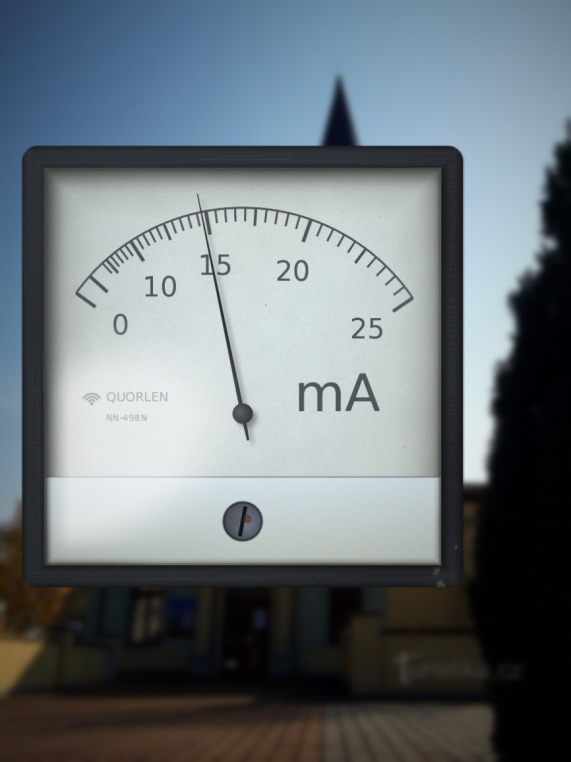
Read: 14.75 mA
